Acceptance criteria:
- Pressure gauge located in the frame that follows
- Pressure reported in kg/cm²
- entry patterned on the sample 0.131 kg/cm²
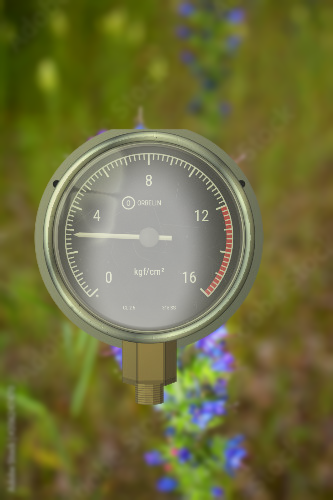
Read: 2.8 kg/cm²
